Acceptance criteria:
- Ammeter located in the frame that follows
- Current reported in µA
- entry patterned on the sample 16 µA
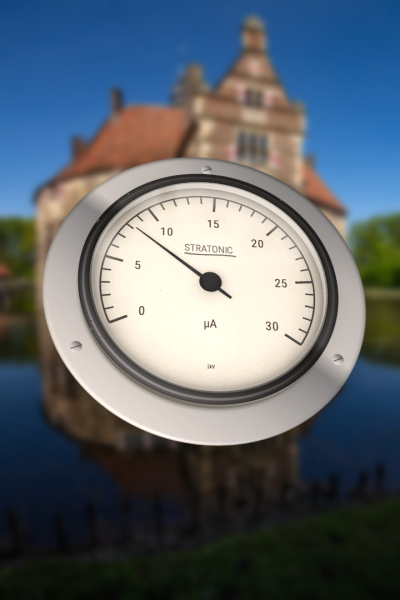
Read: 8 µA
